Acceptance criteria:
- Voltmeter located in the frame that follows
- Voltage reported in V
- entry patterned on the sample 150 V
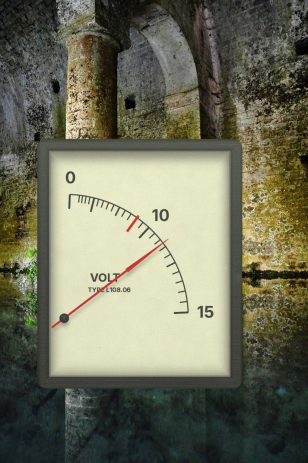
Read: 11.25 V
